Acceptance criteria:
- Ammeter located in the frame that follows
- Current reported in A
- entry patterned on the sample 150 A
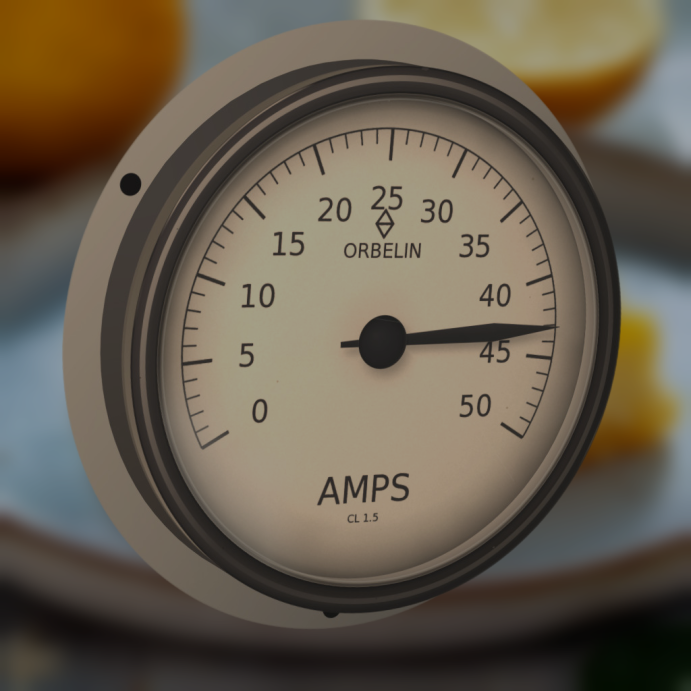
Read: 43 A
